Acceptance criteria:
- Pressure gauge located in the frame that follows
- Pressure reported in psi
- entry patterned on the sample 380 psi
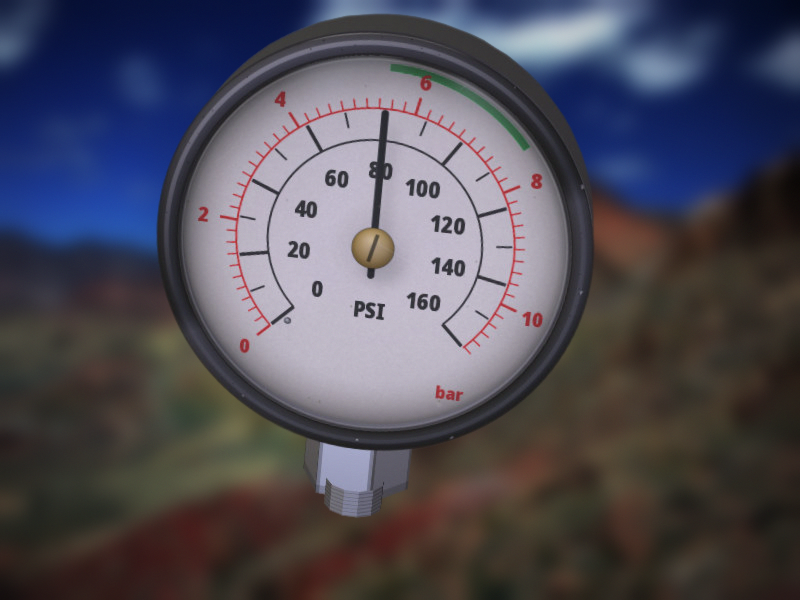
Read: 80 psi
